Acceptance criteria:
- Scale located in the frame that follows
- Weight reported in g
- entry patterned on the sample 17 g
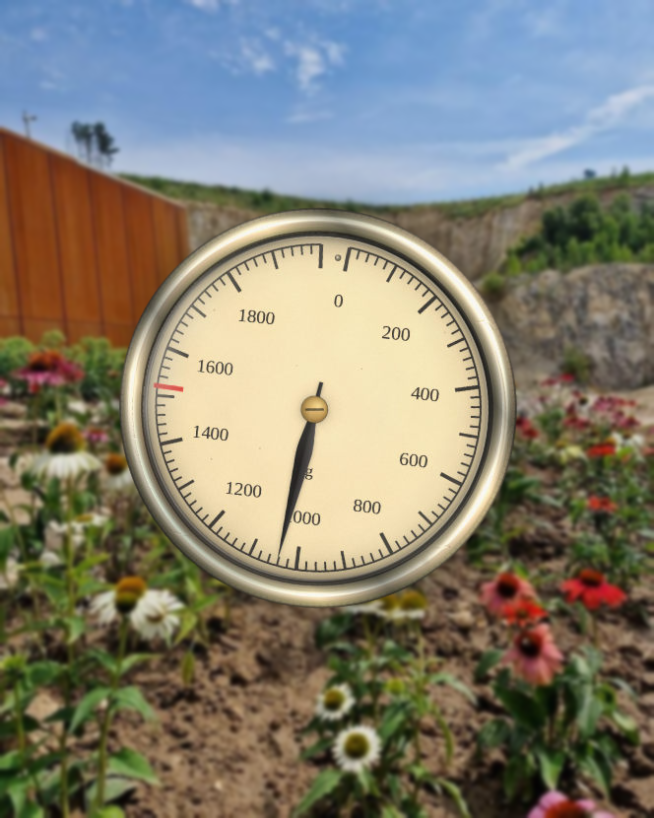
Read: 1040 g
